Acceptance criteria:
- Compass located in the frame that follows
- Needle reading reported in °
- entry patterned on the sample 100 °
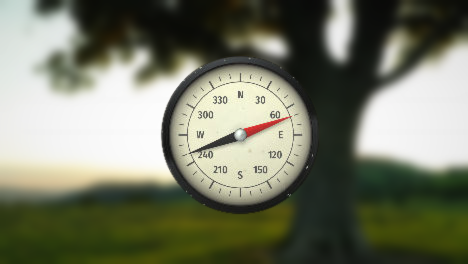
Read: 70 °
